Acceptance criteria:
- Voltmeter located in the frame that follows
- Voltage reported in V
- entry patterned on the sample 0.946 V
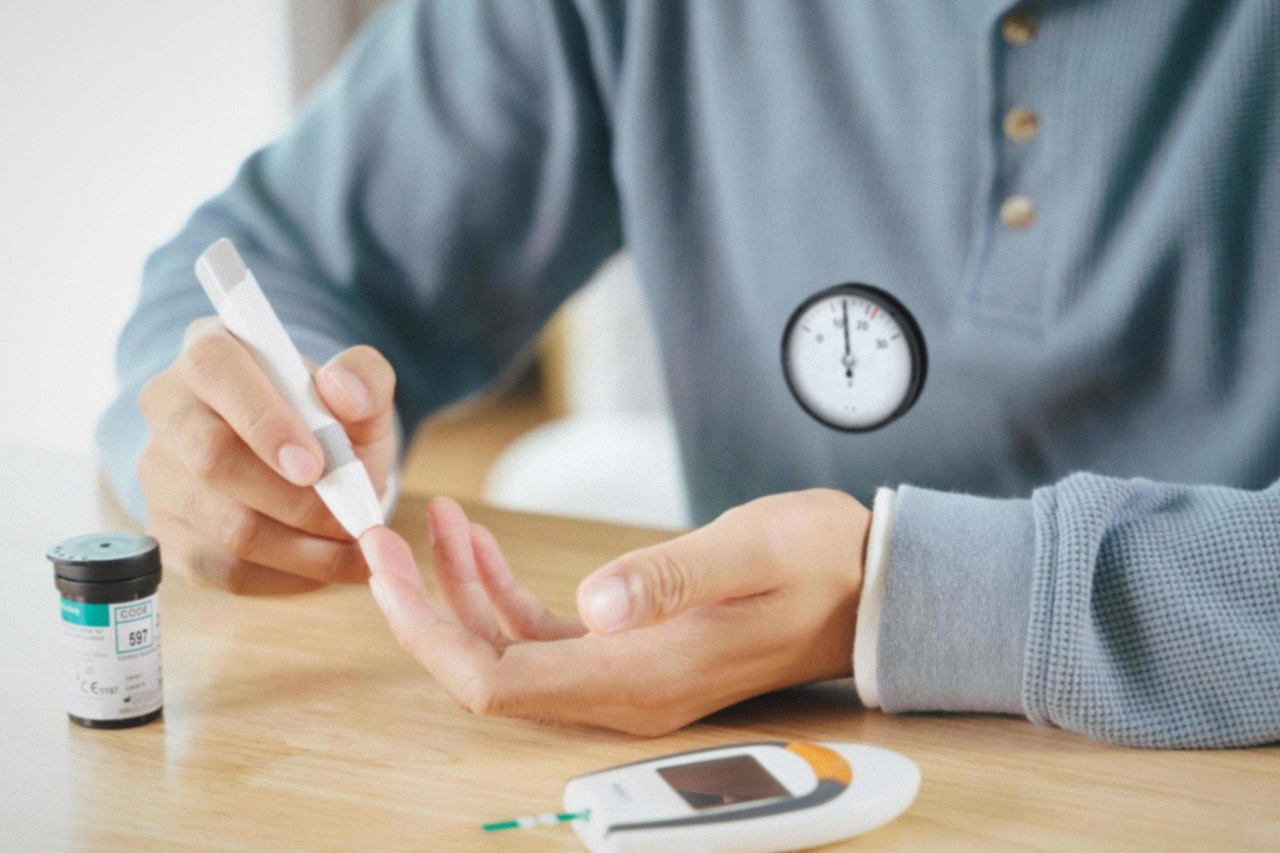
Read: 14 V
